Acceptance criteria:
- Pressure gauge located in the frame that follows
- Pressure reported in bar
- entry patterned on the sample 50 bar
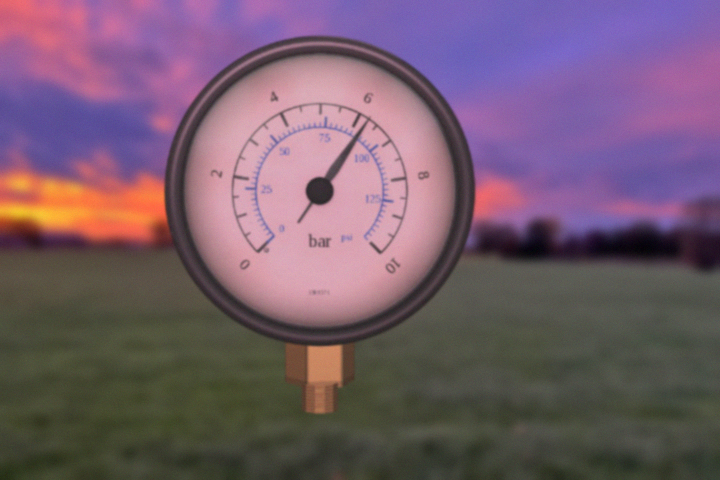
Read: 6.25 bar
